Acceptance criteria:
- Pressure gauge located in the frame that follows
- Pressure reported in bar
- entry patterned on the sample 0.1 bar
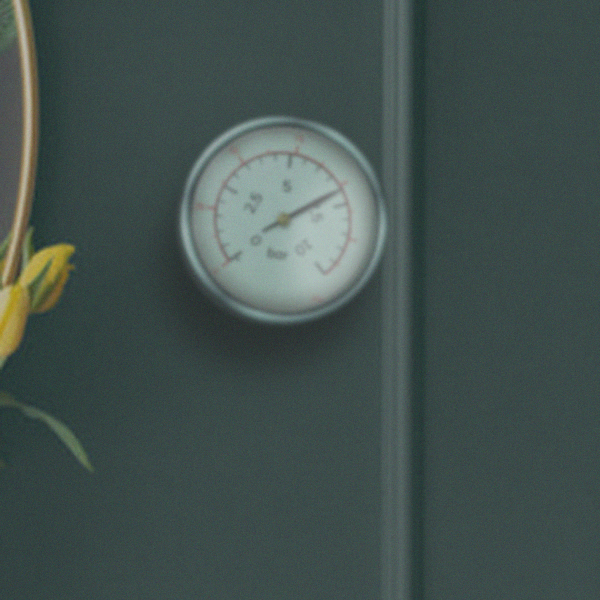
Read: 7 bar
